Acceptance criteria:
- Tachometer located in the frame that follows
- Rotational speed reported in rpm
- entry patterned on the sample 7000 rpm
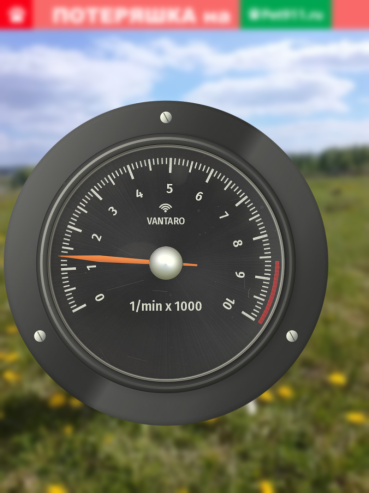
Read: 1300 rpm
